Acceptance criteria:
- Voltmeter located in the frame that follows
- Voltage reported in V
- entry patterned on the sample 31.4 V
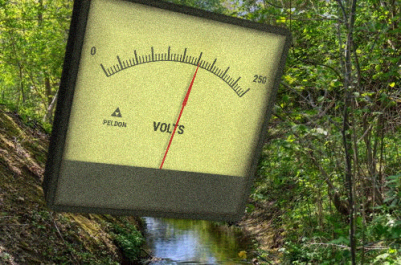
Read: 150 V
